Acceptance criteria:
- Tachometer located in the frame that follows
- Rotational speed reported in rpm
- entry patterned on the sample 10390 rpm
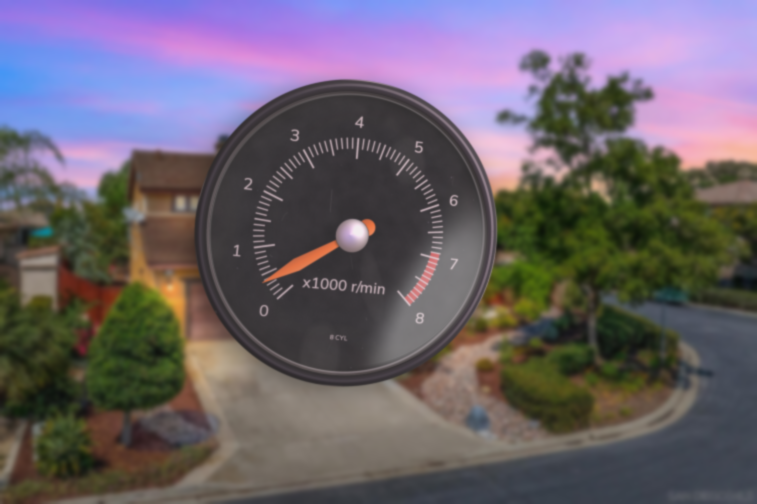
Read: 400 rpm
